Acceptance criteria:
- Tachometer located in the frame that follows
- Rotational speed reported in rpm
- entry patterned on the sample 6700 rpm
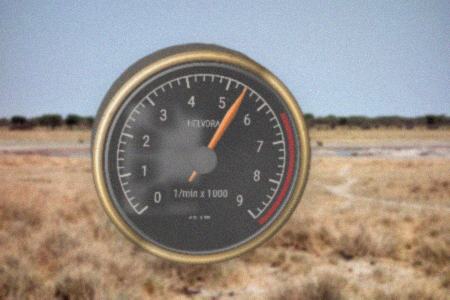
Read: 5400 rpm
